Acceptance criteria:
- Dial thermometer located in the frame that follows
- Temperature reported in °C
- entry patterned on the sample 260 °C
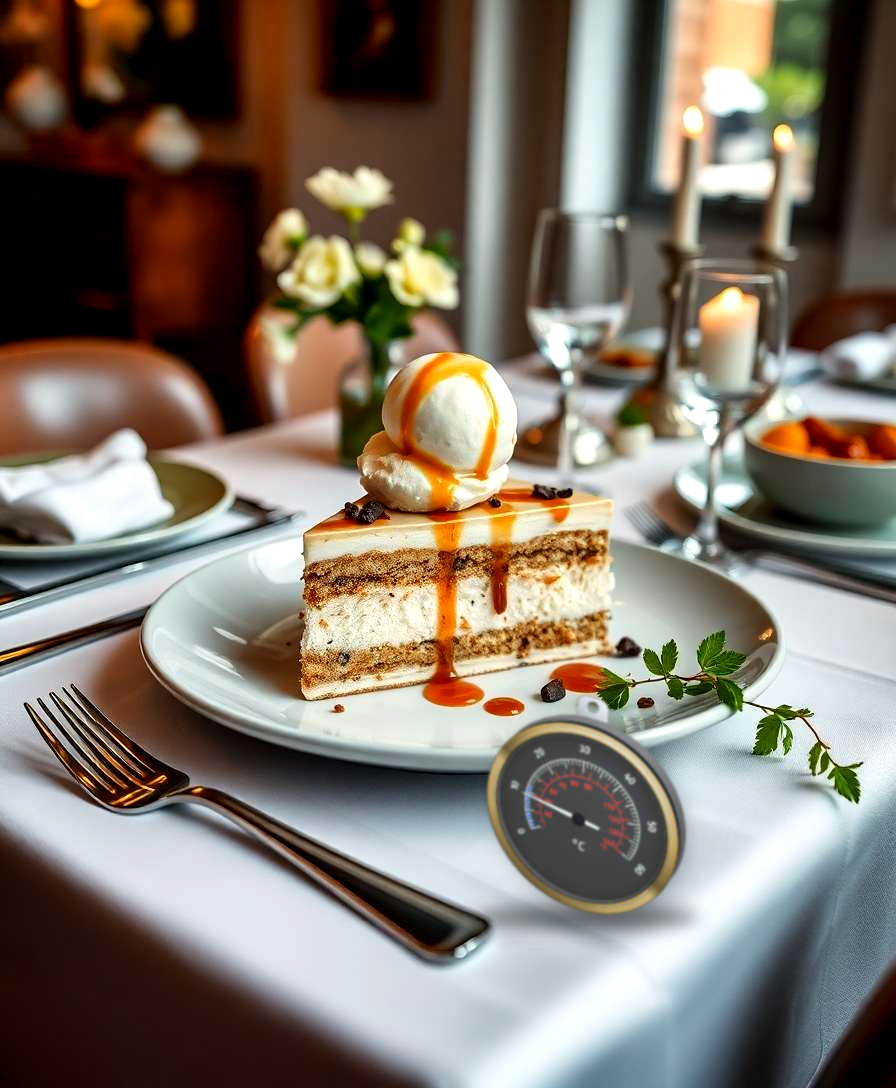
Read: 10 °C
